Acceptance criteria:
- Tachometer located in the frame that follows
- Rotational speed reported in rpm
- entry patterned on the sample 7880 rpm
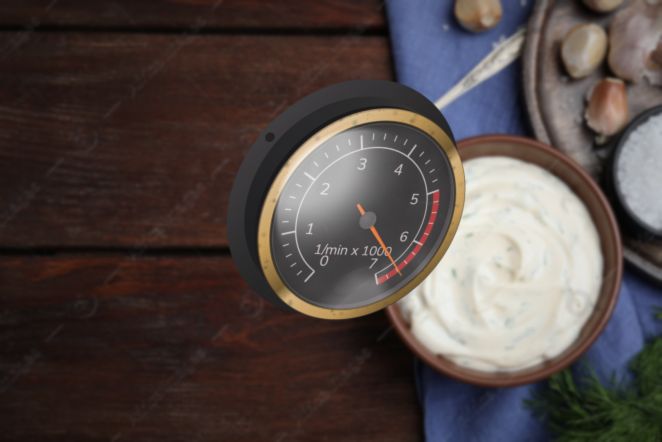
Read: 6600 rpm
